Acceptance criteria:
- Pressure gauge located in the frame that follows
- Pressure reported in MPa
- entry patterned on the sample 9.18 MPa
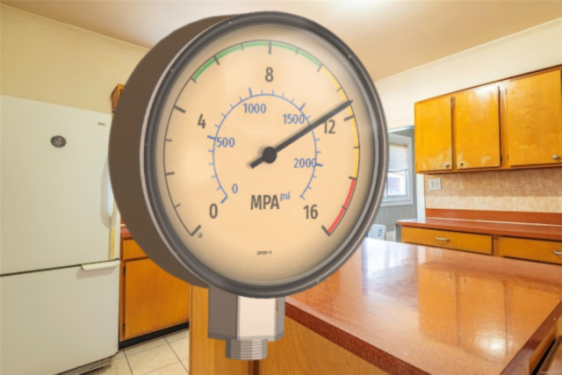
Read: 11.5 MPa
